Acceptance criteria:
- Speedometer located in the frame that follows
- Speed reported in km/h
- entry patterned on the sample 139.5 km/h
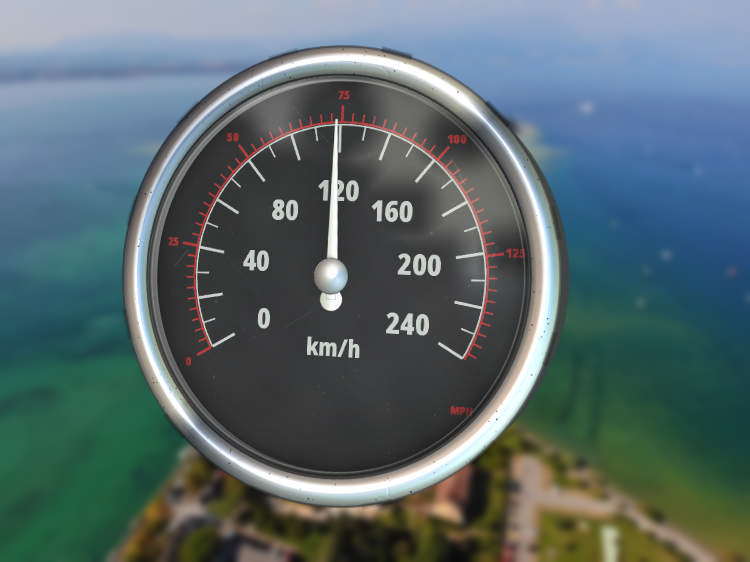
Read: 120 km/h
